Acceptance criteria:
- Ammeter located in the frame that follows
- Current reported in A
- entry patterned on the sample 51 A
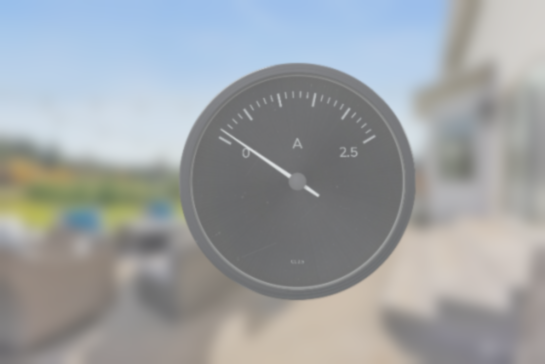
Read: 0.1 A
